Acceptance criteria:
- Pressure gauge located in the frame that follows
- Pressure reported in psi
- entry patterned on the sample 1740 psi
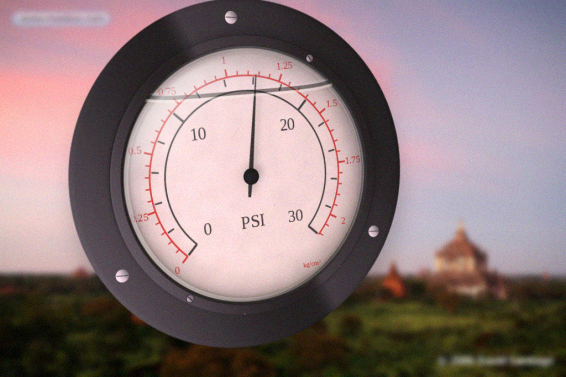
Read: 16 psi
